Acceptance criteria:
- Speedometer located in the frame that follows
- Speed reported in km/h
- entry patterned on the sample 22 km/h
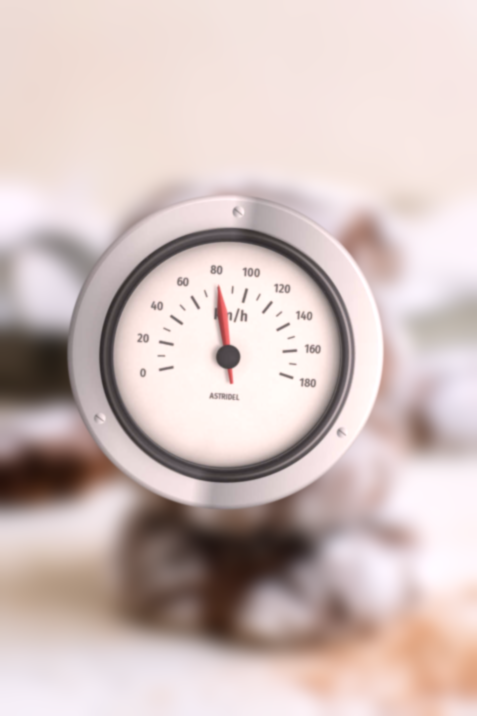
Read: 80 km/h
